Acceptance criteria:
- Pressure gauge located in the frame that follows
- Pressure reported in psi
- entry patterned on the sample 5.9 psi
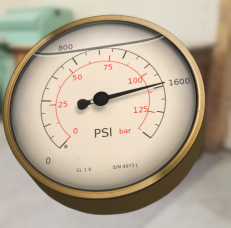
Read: 1600 psi
